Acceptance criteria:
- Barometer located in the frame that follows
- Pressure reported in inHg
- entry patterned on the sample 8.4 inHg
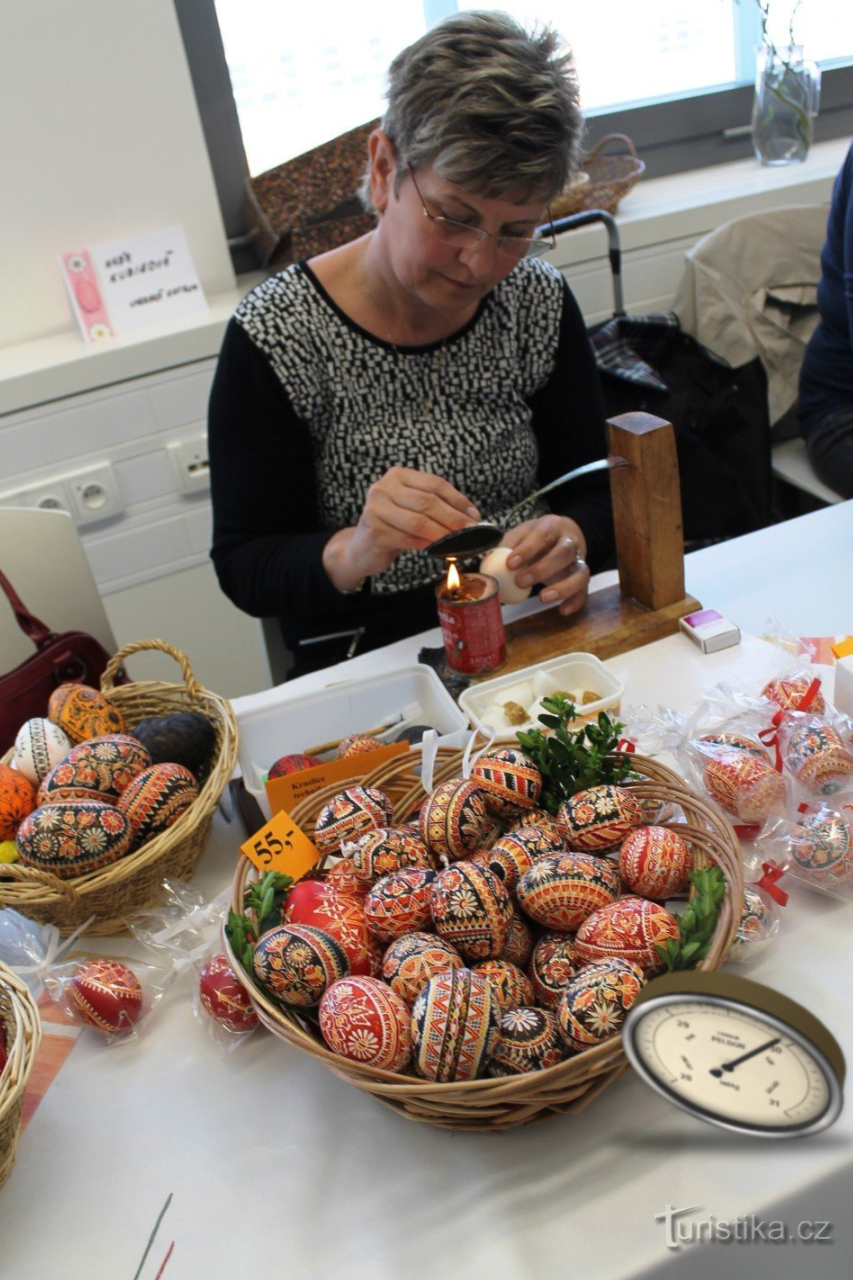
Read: 29.9 inHg
